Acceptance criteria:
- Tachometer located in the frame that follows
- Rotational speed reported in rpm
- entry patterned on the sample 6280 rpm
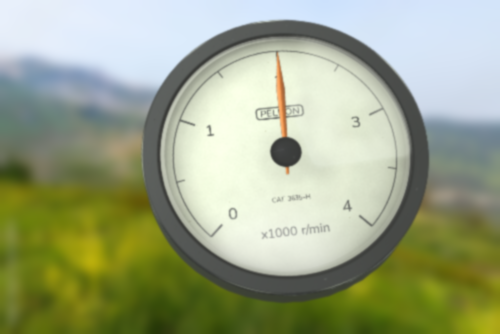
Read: 2000 rpm
